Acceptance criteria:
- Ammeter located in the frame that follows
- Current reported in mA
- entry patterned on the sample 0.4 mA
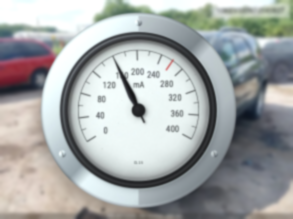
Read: 160 mA
